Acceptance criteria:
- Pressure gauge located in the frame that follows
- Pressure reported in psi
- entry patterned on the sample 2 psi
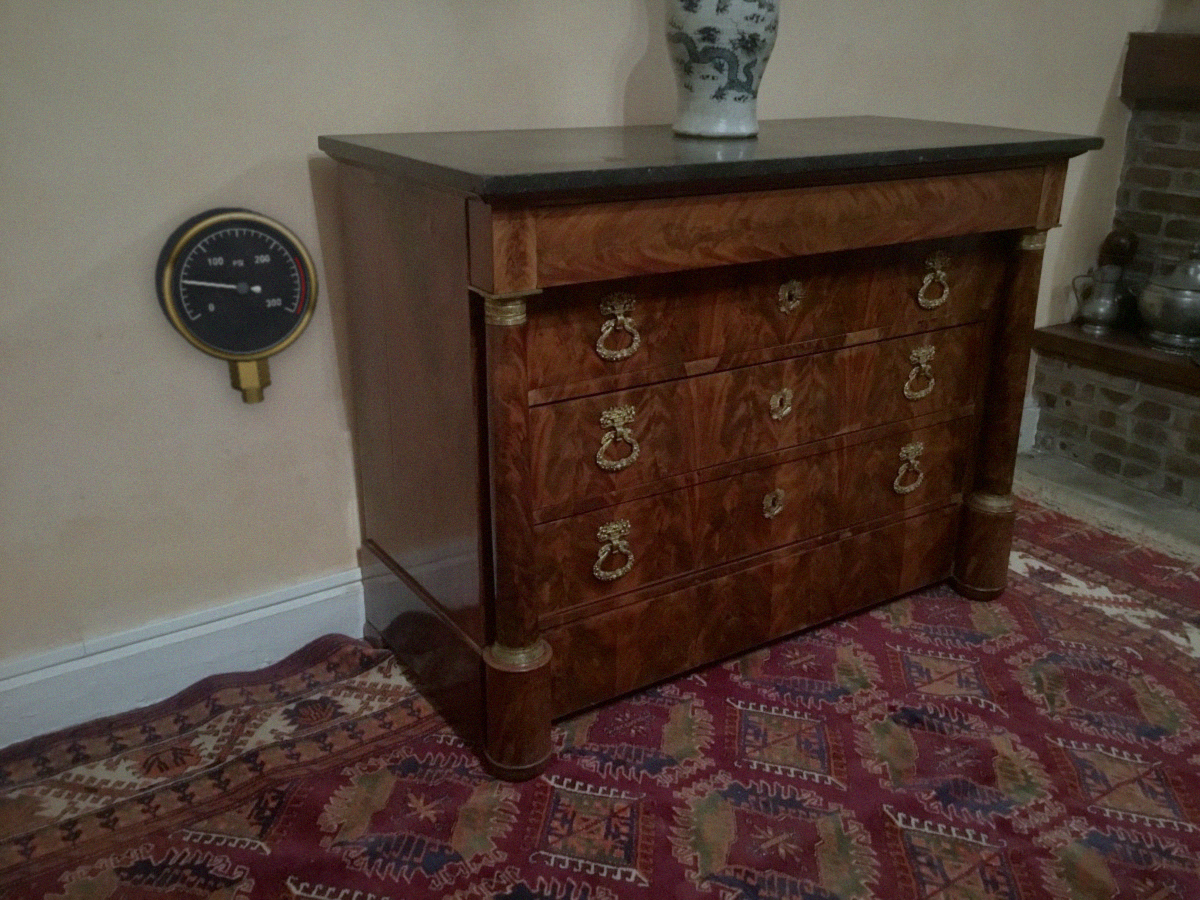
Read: 50 psi
